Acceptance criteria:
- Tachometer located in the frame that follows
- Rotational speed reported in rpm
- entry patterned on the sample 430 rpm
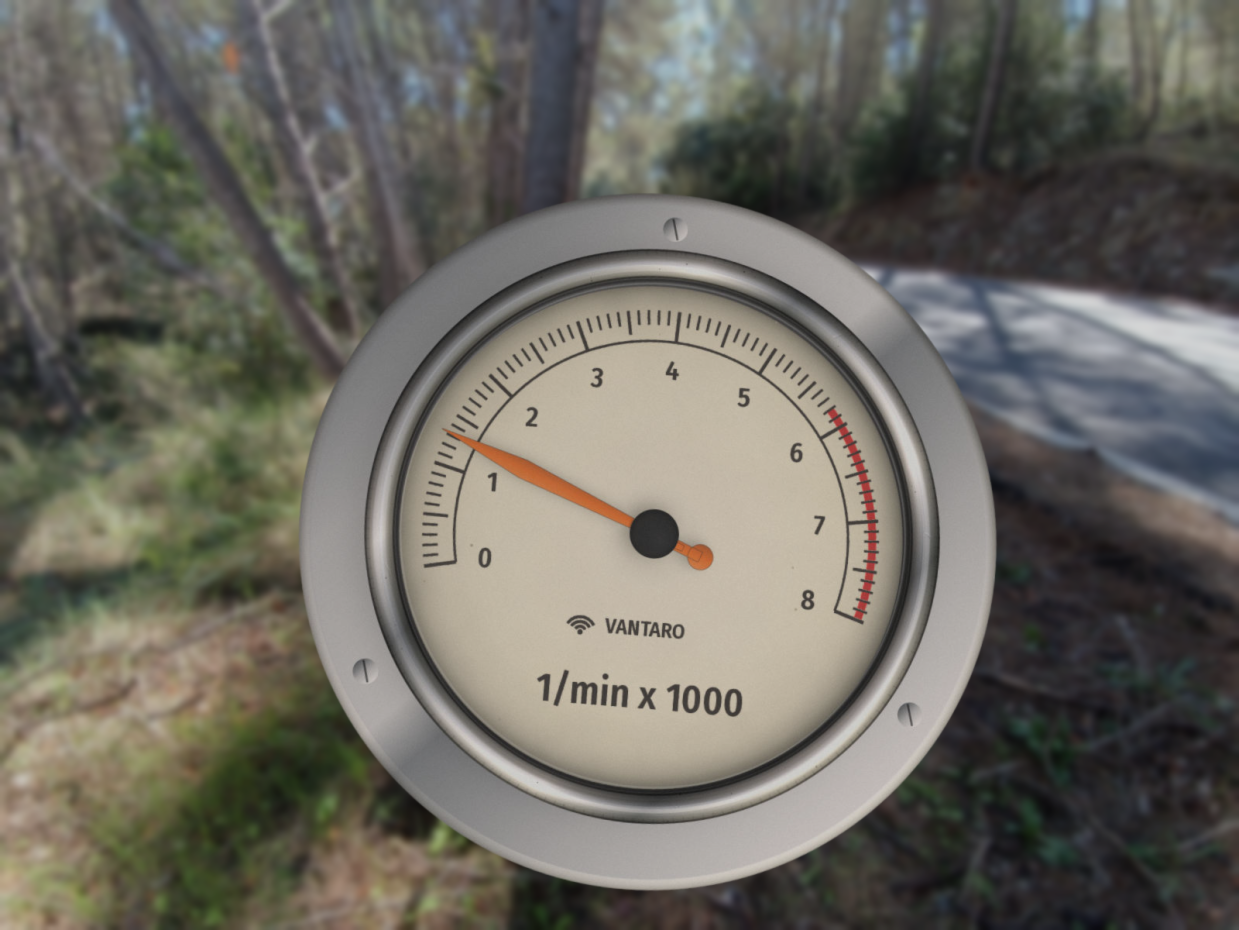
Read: 1300 rpm
